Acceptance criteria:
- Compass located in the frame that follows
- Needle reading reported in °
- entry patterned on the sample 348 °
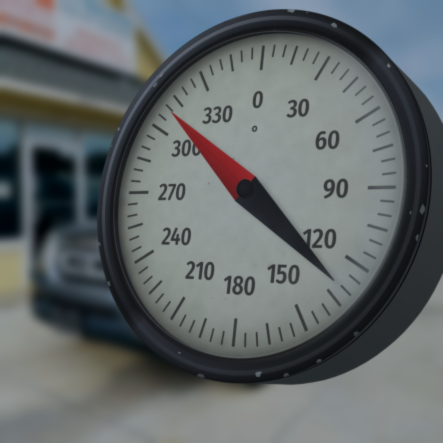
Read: 310 °
